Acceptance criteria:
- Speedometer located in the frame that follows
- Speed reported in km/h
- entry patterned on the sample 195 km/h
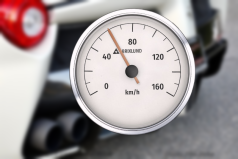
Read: 60 km/h
